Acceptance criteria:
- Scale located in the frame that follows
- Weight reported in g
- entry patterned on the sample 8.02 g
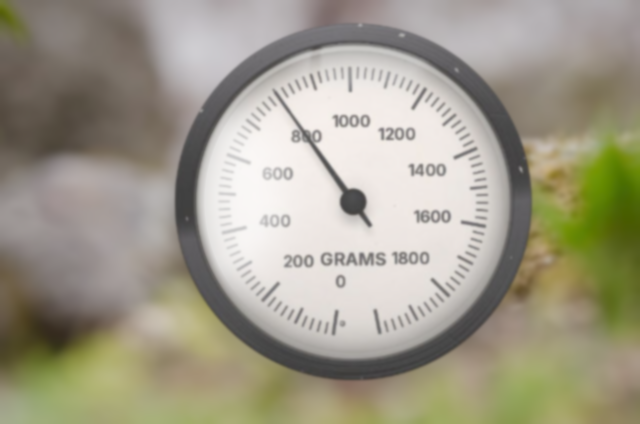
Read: 800 g
